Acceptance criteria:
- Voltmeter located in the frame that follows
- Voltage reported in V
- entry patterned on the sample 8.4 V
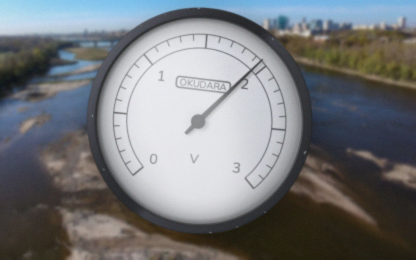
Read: 1.95 V
